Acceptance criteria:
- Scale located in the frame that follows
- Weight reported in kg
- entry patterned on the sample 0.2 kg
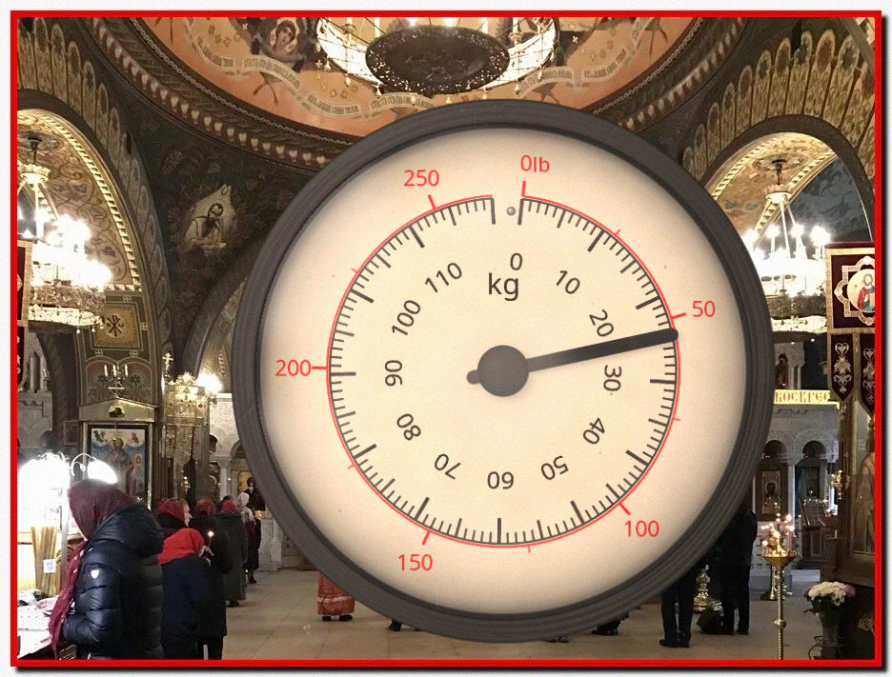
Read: 24.5 kg
